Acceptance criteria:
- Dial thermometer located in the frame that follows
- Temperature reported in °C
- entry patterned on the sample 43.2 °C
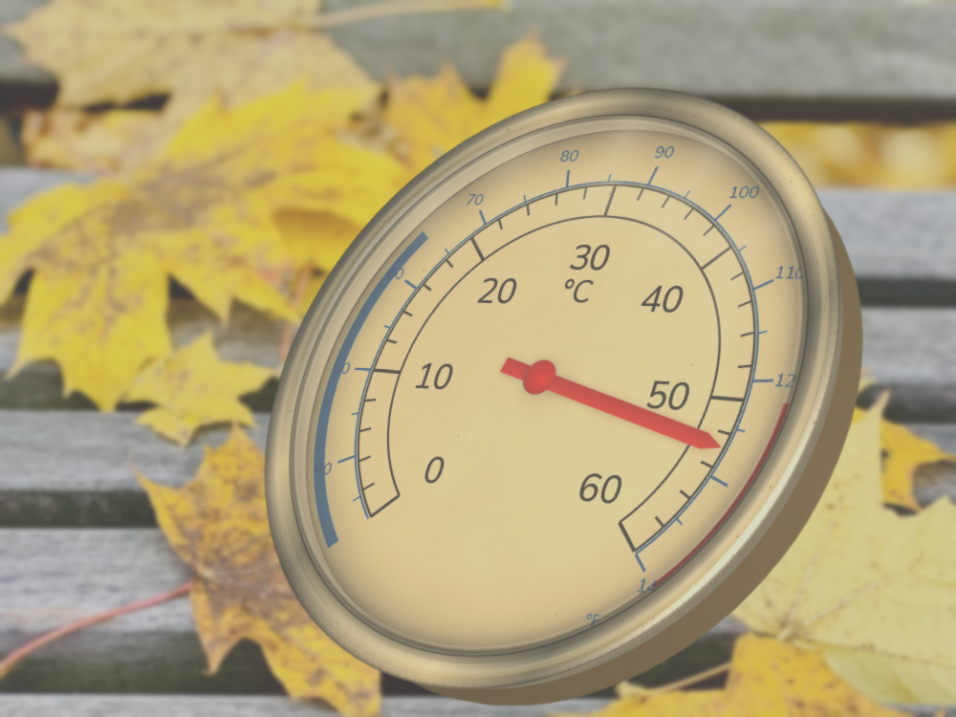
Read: 53 °C
